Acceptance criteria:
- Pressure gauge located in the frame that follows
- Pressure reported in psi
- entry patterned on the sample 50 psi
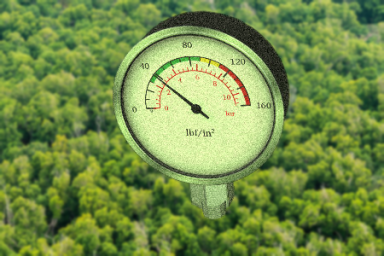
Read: 40 psi
